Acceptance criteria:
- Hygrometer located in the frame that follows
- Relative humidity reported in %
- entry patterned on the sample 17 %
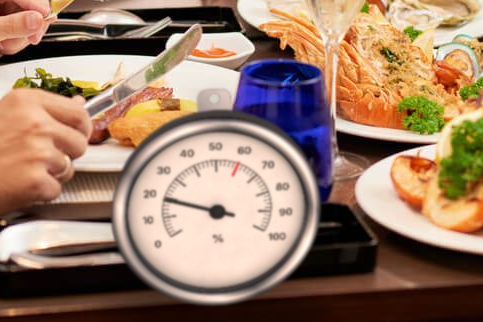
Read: 20 %
